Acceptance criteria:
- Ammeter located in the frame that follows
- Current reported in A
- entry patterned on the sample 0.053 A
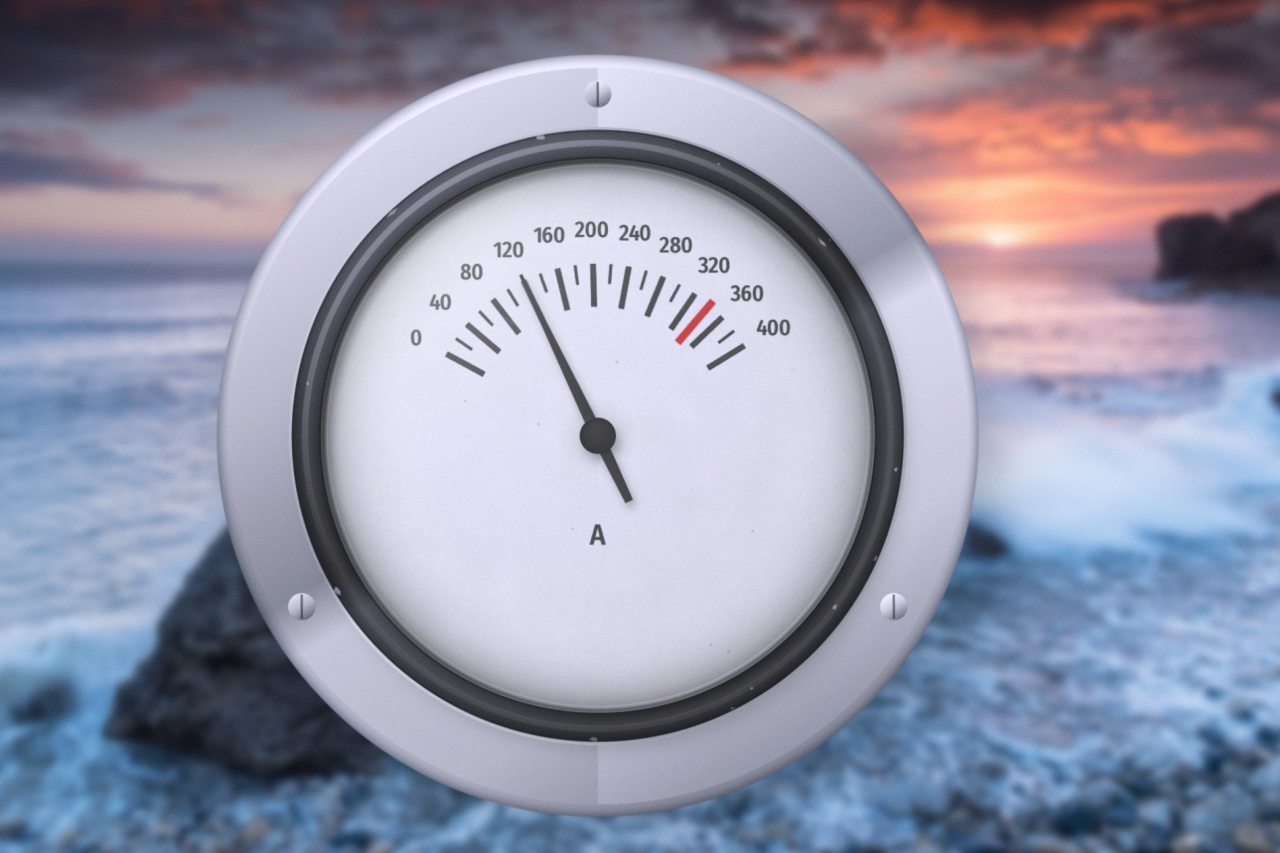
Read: 120 A
